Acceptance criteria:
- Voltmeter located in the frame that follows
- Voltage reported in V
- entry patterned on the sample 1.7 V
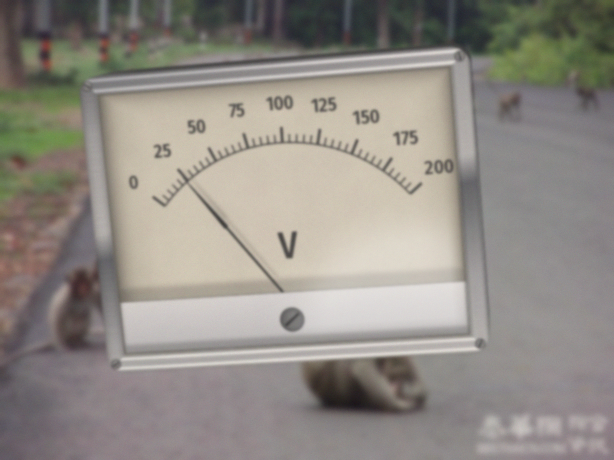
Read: 25 V
